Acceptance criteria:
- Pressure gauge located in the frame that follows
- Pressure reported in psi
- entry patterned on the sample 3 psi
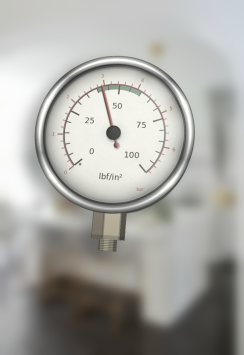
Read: 42.5 psi
